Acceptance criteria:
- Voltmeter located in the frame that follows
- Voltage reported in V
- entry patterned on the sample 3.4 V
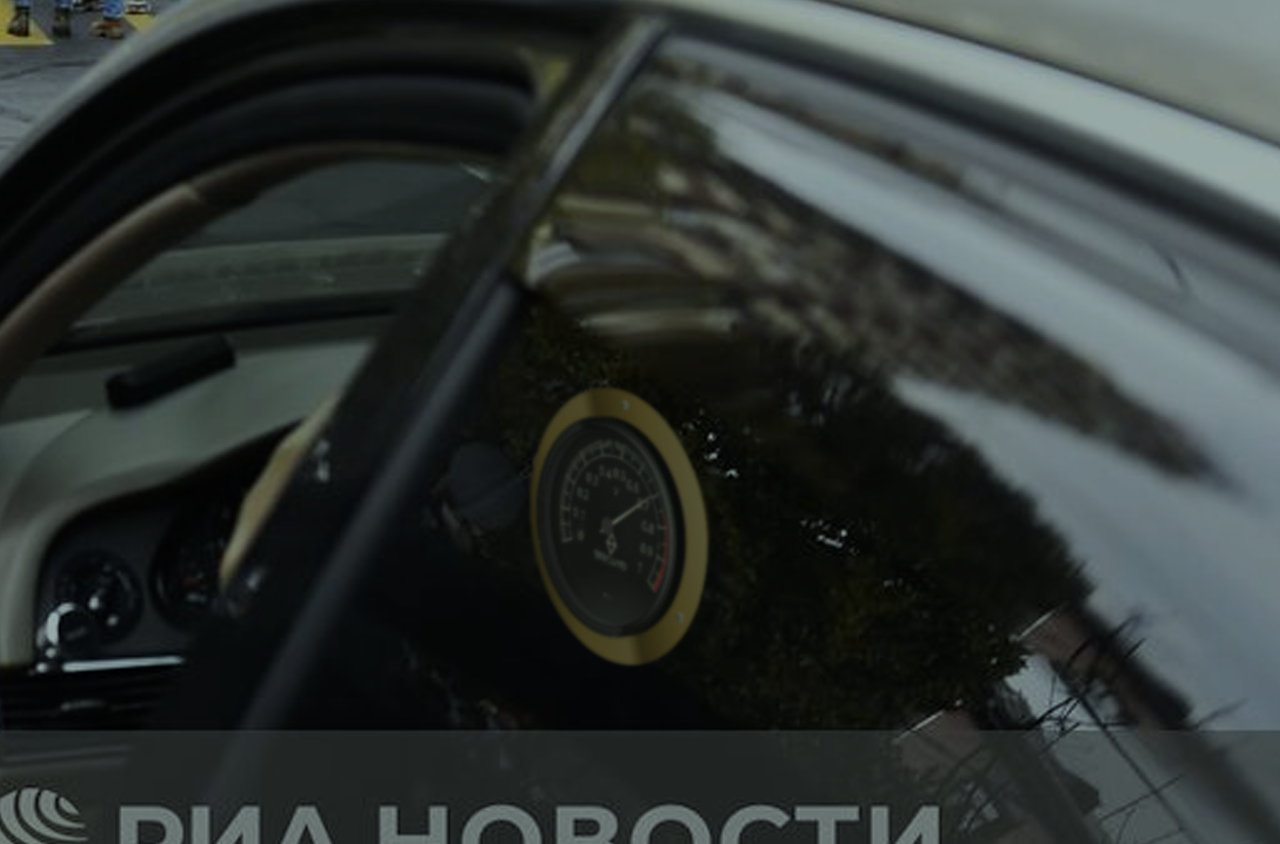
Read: 0.7 V
